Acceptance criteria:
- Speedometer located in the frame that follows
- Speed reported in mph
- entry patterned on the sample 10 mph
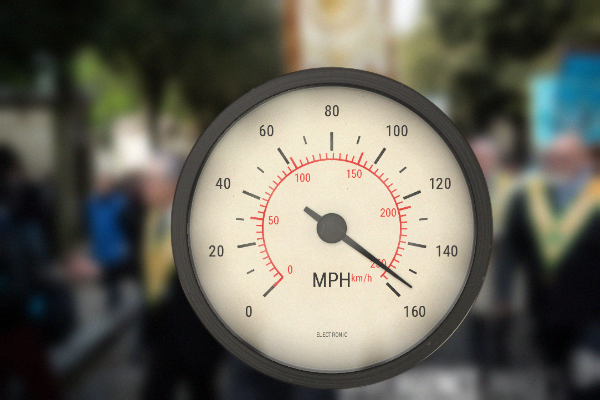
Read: 155 mph
